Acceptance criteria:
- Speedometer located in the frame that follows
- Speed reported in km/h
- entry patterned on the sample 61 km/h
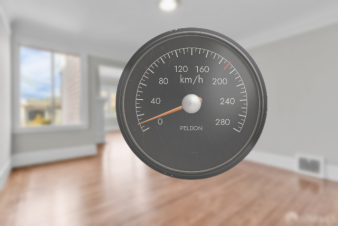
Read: 10 km/h
